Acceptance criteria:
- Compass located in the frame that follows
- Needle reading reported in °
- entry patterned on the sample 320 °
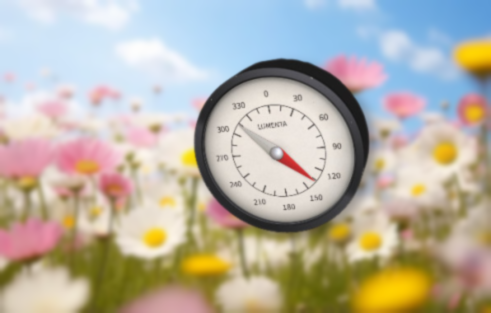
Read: 135 °
